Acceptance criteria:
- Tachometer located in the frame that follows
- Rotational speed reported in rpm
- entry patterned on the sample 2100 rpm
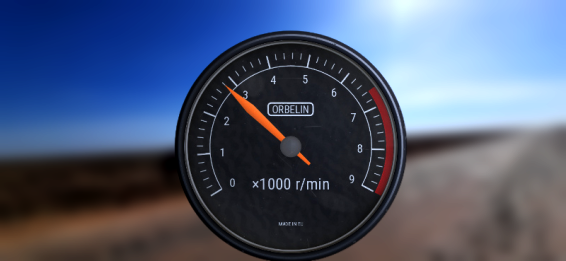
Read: 2800 rpm
